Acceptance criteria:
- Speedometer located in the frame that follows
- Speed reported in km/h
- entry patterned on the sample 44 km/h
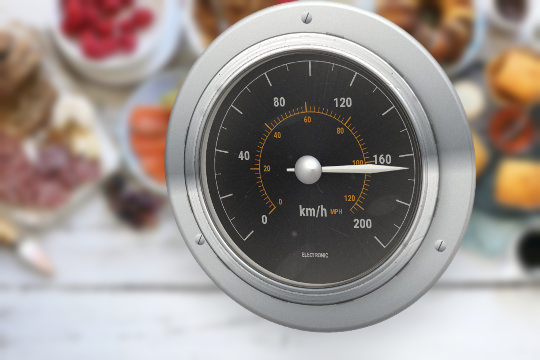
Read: 165 km/h
